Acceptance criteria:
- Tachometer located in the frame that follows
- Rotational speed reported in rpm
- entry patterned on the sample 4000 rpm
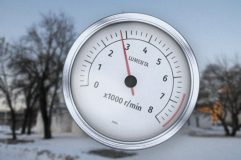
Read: 2800 rpm
